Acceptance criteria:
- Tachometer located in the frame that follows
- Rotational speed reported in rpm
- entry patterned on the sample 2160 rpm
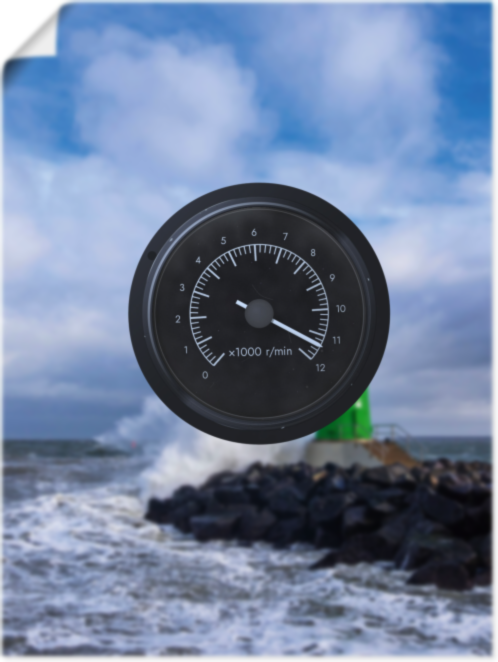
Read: 11400 rpm
